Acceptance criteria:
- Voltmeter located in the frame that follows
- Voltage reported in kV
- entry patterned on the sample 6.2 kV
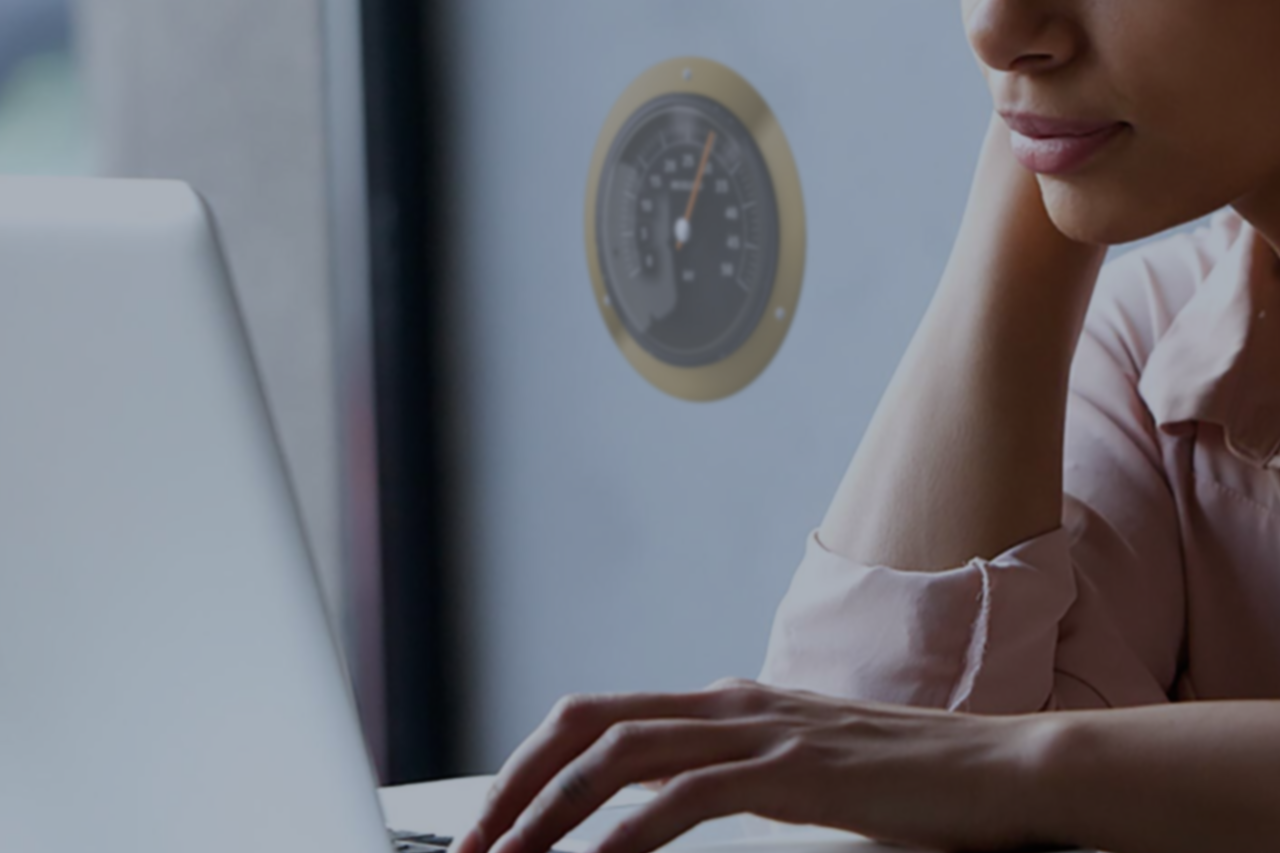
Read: 30 kV
